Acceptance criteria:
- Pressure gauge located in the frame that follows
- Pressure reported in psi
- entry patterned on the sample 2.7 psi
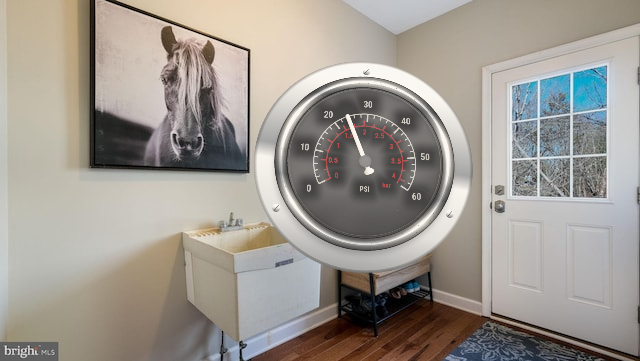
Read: 24 psi
